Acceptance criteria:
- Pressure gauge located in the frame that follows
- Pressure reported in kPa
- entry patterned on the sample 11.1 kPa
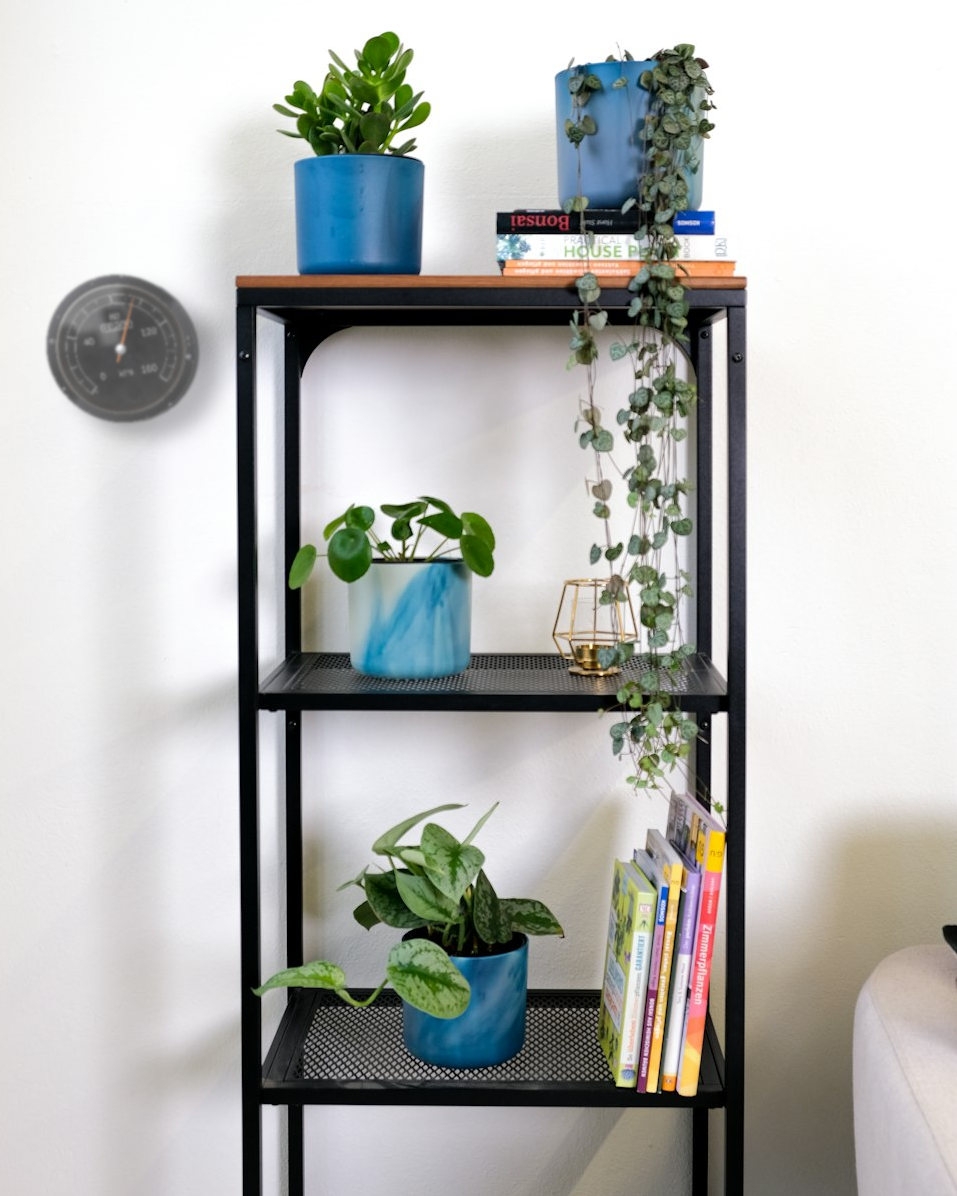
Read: 95 kPa
